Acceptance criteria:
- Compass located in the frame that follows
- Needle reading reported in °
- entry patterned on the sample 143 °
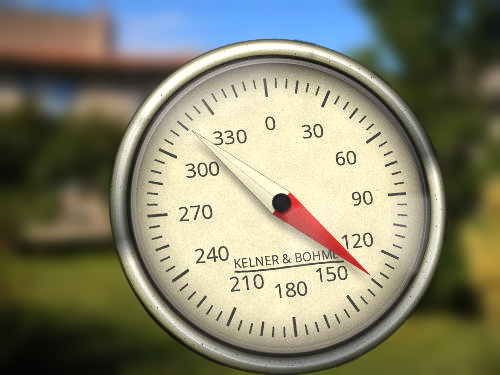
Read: 135 °
